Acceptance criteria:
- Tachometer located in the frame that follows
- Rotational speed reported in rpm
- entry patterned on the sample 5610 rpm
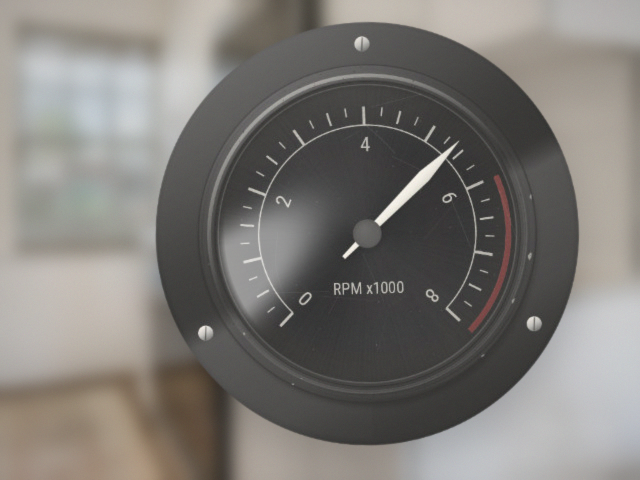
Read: 5375 rpm
